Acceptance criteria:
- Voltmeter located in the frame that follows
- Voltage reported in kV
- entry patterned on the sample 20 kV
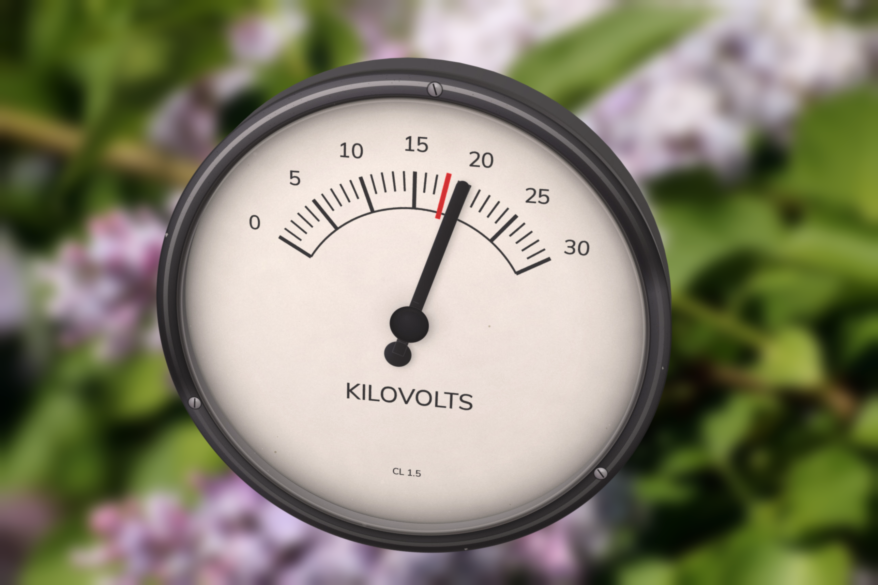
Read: 19.5 kV
